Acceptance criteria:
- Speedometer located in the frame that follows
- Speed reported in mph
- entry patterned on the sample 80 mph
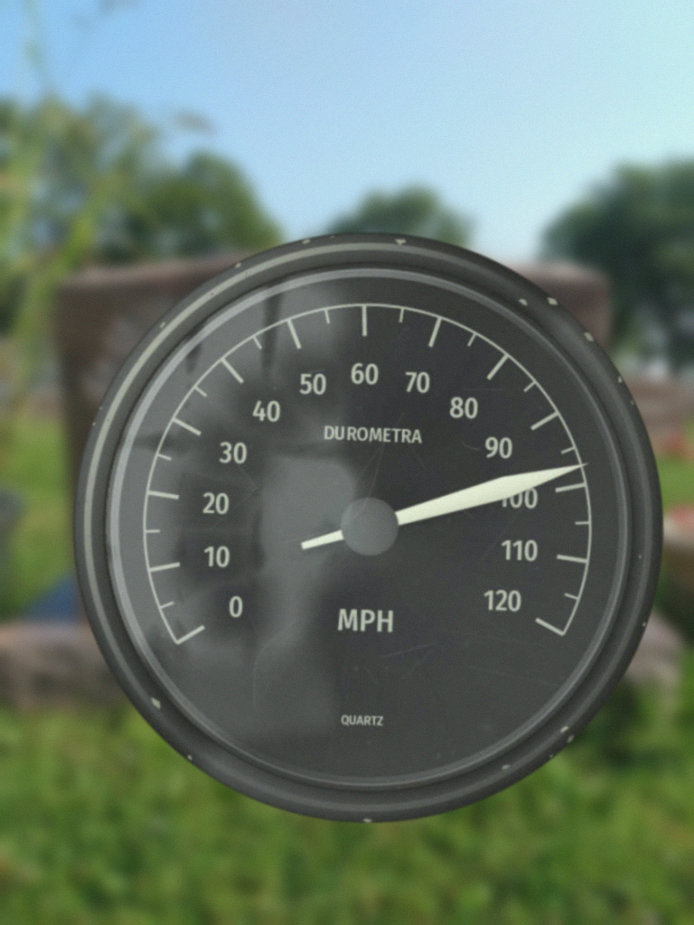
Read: 97.5 mph
